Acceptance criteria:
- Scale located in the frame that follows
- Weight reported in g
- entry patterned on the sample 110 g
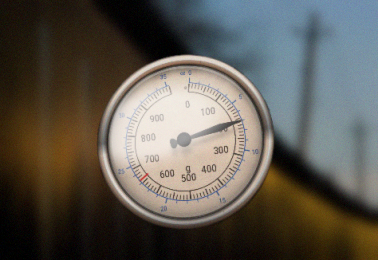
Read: 200 g
